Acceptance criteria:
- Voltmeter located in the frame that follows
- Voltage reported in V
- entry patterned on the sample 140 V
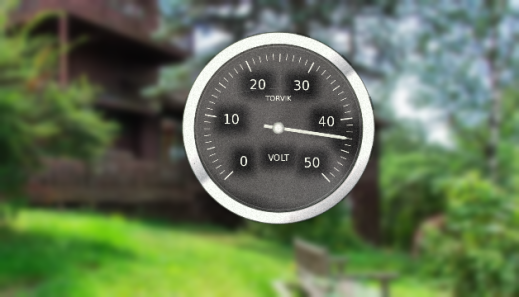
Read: 43 V
